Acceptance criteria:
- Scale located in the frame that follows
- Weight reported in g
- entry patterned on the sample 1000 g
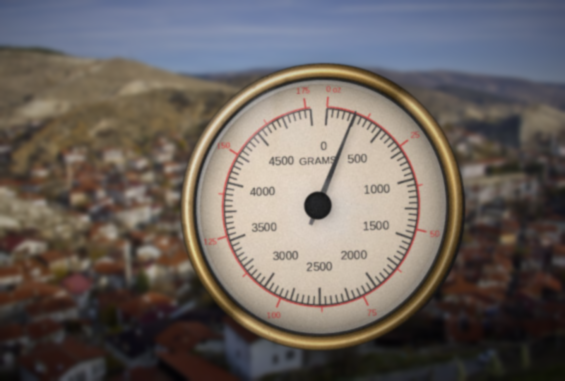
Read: 250 g
